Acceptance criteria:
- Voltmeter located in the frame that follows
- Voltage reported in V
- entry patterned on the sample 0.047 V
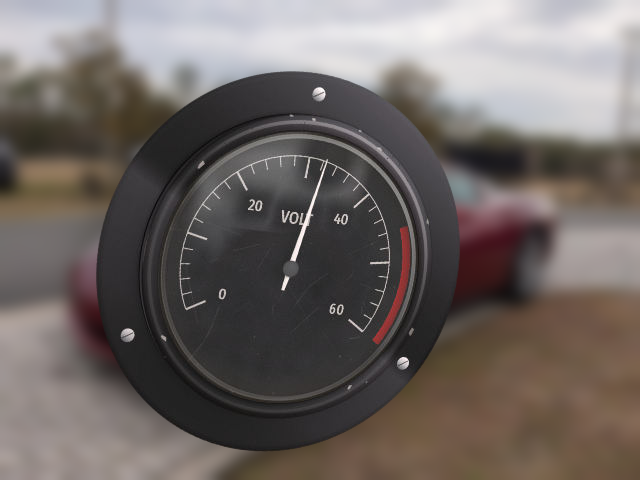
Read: 32 V
